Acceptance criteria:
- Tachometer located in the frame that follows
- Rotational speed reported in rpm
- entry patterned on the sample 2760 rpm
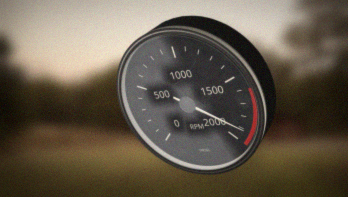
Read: 1900 rpm
